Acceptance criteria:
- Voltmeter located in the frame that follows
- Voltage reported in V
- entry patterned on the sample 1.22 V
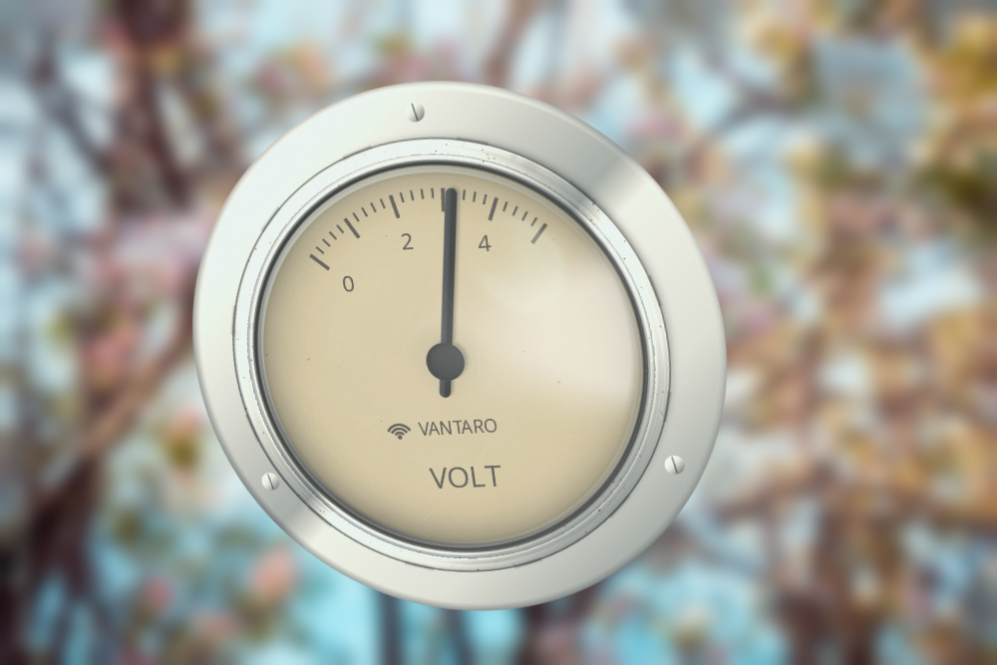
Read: 3.2 V
